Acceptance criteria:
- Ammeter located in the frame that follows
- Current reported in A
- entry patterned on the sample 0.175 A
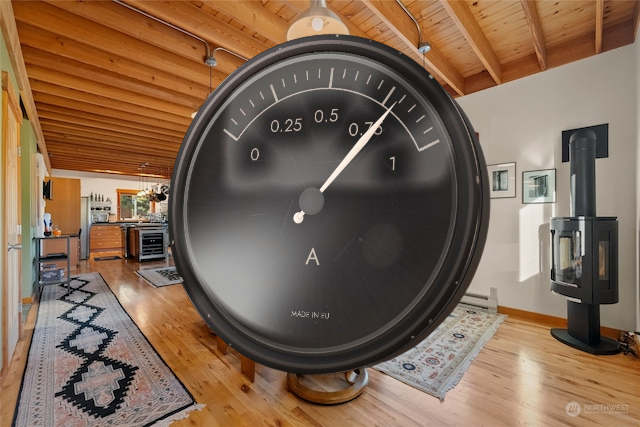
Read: 0.8 A
